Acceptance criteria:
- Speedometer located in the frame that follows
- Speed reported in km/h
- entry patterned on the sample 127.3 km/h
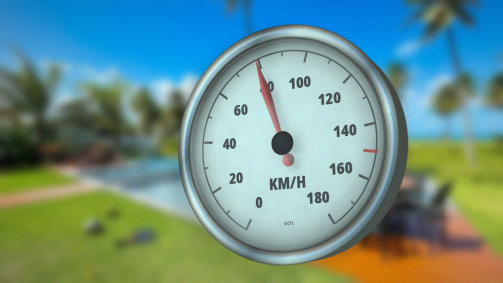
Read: 80 km/h
